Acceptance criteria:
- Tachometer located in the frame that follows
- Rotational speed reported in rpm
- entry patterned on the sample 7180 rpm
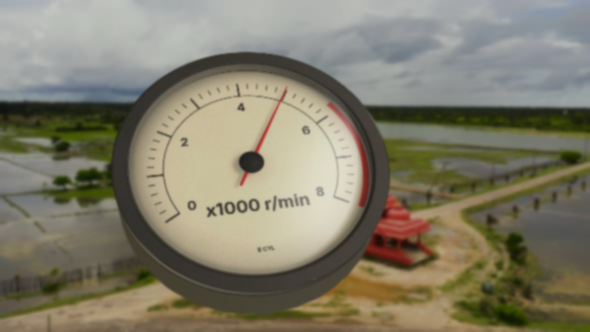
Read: 5000 rpm
